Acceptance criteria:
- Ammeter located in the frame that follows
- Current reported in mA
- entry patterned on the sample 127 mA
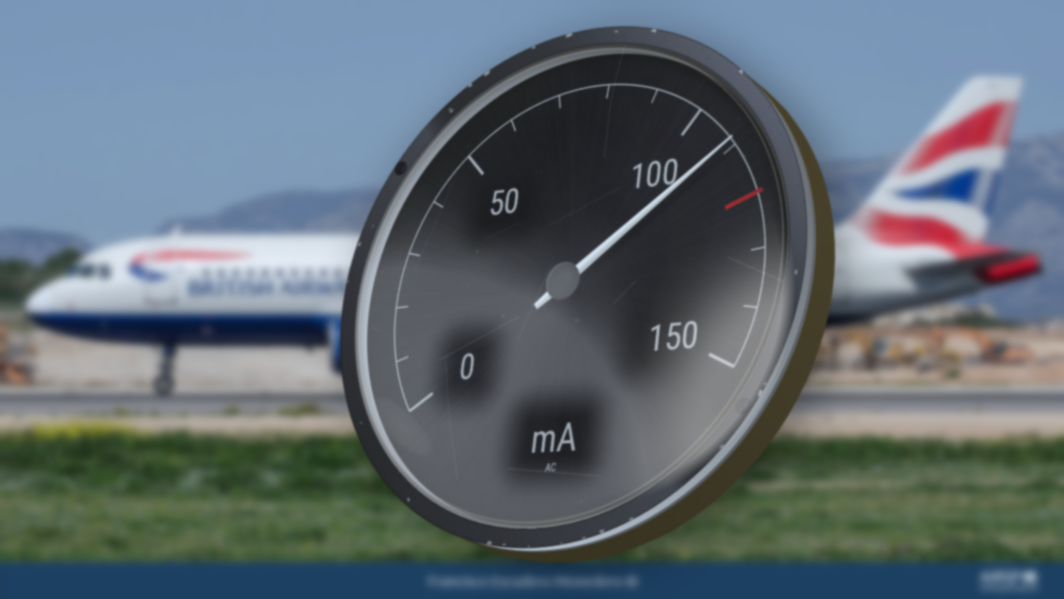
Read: 110 mA
